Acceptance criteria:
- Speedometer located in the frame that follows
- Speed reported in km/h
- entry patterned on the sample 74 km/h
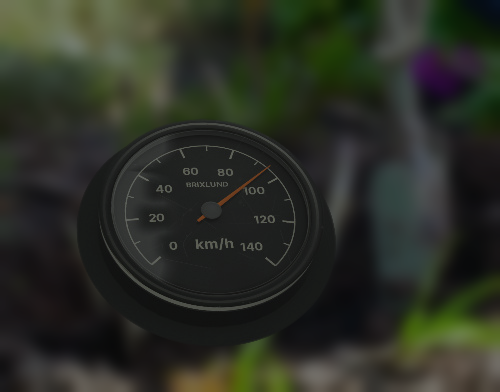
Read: 95 km/h
